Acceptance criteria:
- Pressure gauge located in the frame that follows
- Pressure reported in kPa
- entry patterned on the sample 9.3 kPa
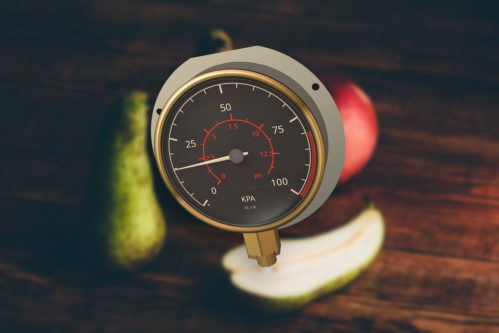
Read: 15 kPa
